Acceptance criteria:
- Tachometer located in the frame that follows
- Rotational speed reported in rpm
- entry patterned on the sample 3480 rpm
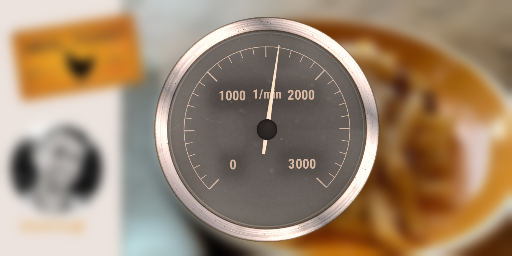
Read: 1600 rpm
